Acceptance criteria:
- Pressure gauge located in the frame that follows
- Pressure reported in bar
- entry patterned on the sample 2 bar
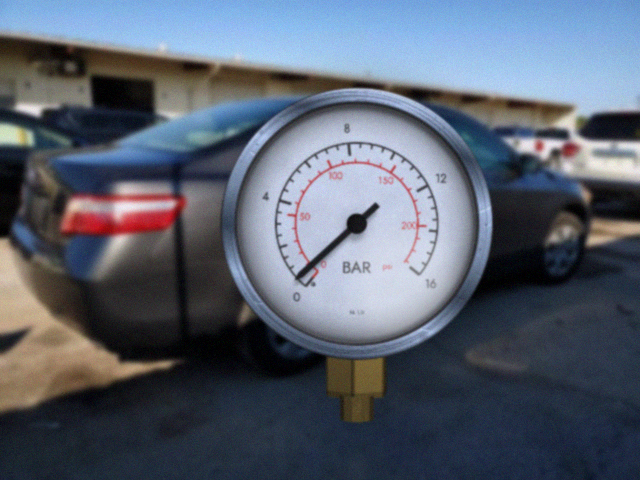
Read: 0.5 bar
